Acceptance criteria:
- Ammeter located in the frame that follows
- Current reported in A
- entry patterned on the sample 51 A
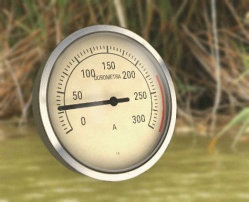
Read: 30 A
